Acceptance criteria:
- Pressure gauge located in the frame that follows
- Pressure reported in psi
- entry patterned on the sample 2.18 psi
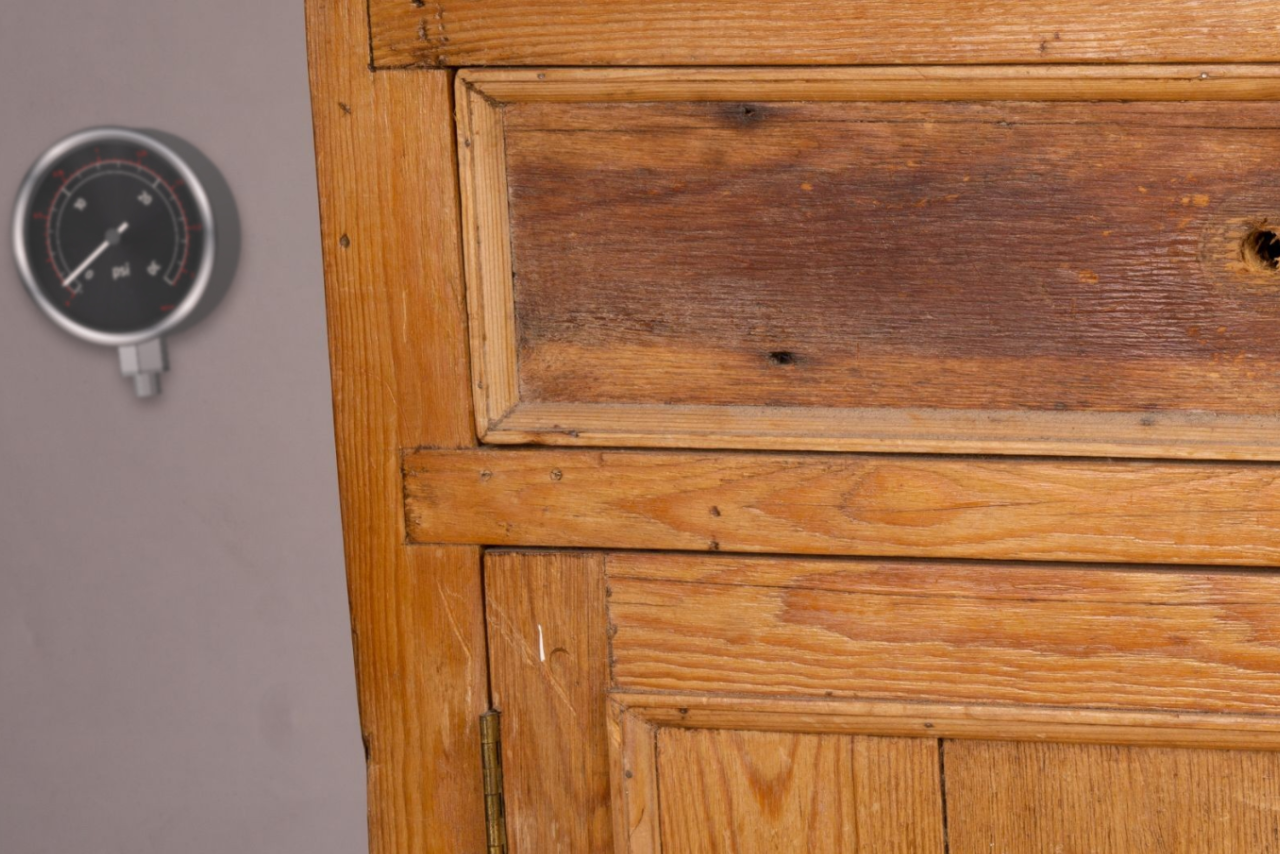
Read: 1 psi
